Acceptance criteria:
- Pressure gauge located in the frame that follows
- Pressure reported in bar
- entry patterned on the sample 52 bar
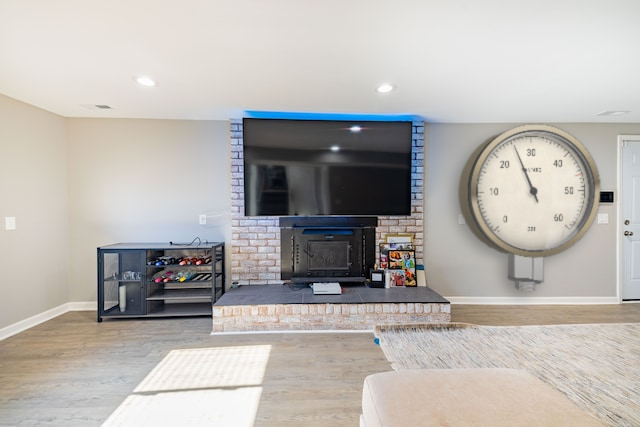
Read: 25 bar
